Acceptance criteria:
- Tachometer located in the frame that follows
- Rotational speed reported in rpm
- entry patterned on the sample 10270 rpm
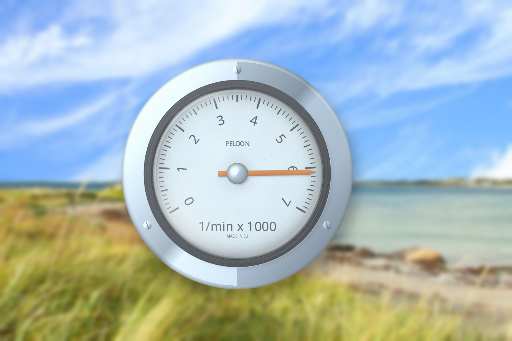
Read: 6100 rpm
